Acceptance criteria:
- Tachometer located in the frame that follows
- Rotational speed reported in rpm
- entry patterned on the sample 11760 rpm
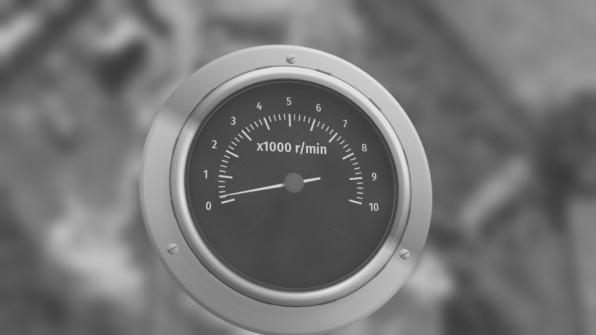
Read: 200 rpm
